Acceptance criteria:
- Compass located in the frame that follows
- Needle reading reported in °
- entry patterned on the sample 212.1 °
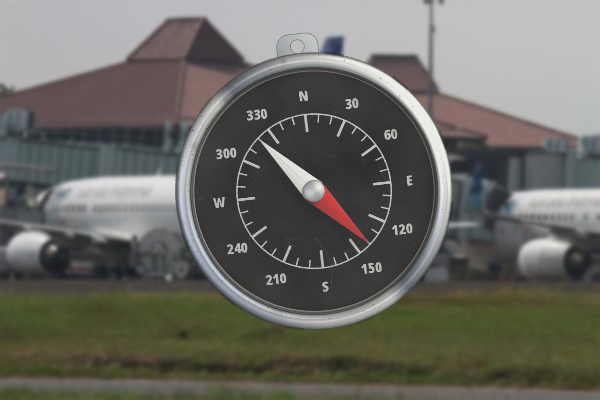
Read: 140 °
